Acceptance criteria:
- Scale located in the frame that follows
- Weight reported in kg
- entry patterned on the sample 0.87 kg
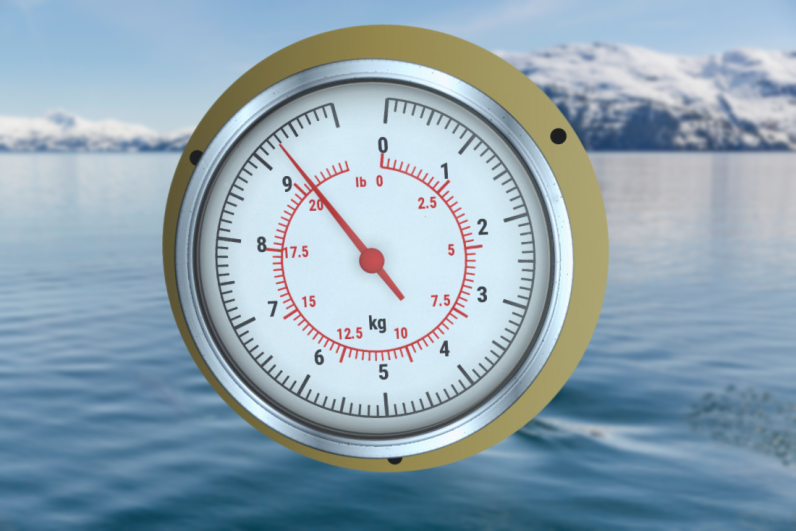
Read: 9.3 kg
